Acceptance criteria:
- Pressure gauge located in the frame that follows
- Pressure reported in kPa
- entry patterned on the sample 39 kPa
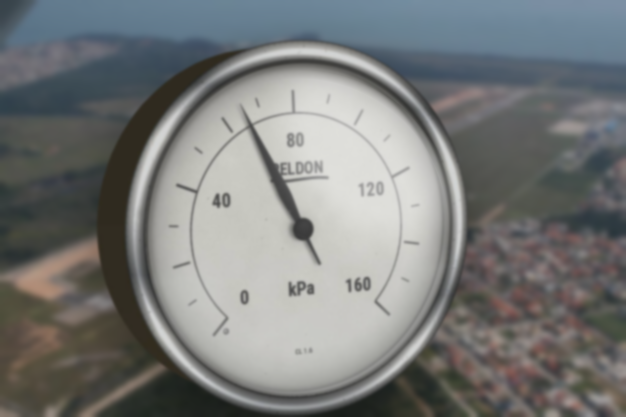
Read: 65 kPa
